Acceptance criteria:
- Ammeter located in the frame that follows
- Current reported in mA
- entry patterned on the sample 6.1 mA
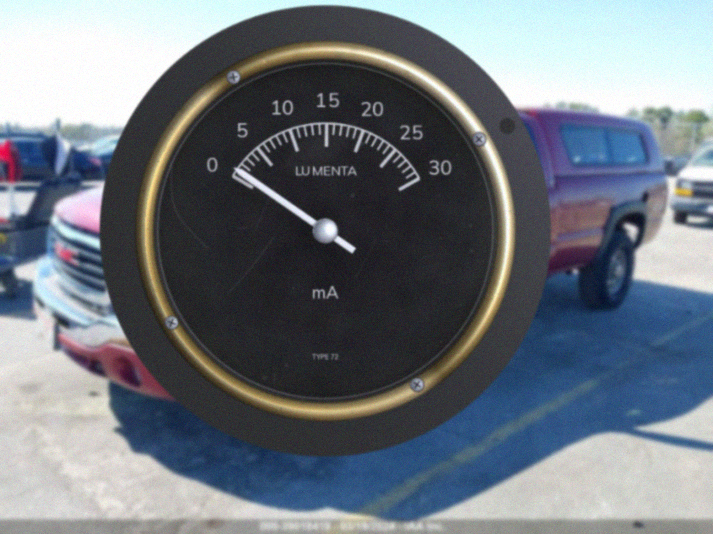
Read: 1 mA
